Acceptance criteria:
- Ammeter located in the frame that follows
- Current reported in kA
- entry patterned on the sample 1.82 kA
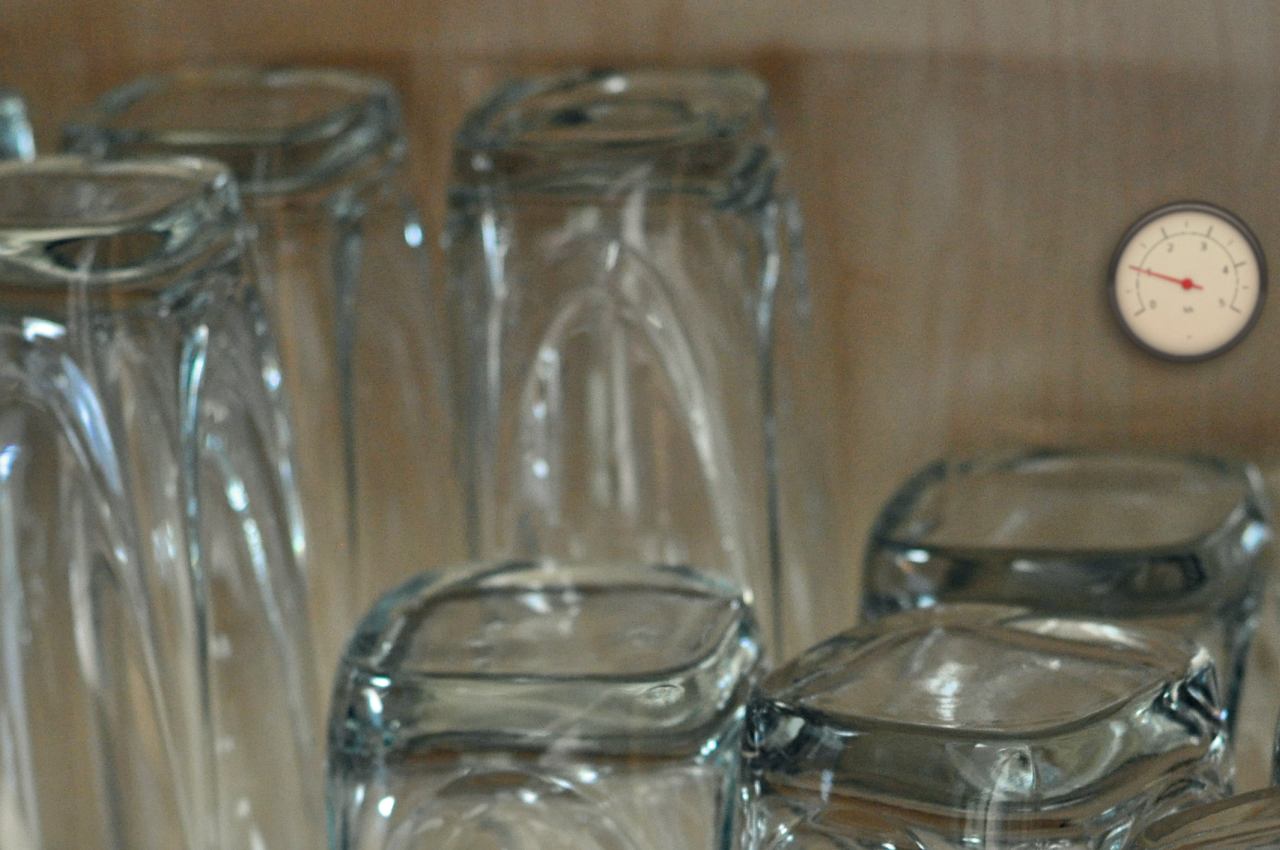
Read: 1 kA
